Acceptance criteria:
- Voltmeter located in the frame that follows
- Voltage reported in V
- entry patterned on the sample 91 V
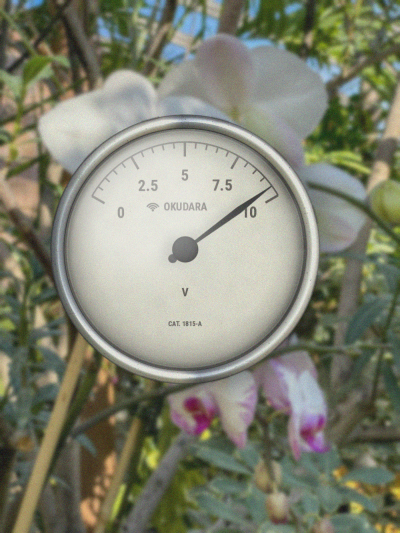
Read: 9.5 V
